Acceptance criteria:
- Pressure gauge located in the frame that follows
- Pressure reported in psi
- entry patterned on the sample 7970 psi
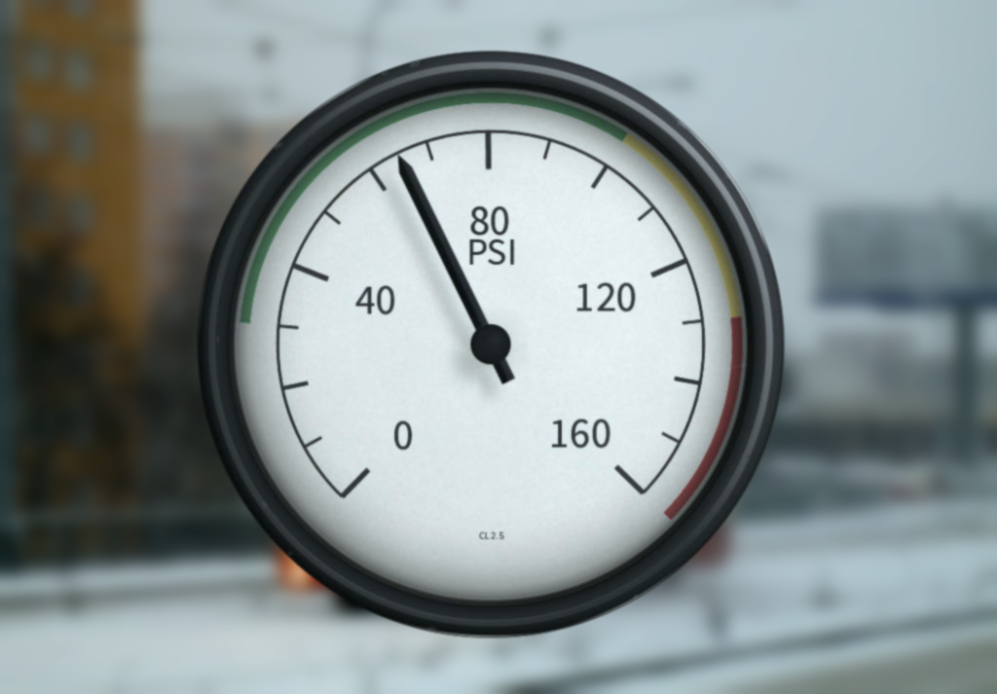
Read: 65 psi
